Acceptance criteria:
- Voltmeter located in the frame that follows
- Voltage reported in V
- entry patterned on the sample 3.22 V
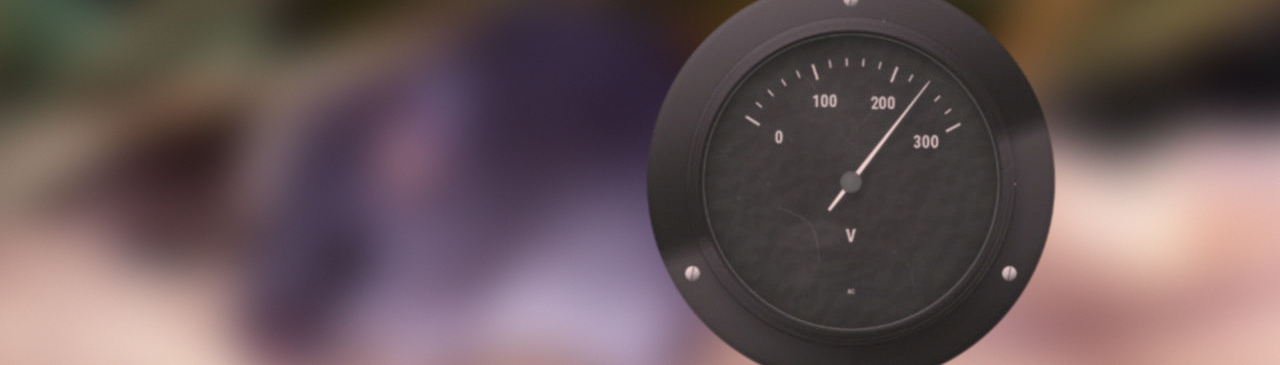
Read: 240 V
